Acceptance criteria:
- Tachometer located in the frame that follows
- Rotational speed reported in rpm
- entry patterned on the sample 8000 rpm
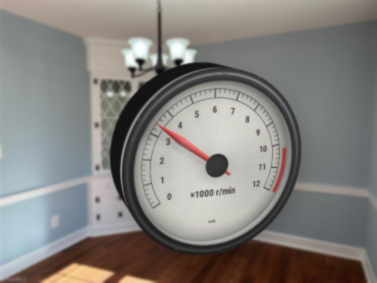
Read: 3400 rpm
